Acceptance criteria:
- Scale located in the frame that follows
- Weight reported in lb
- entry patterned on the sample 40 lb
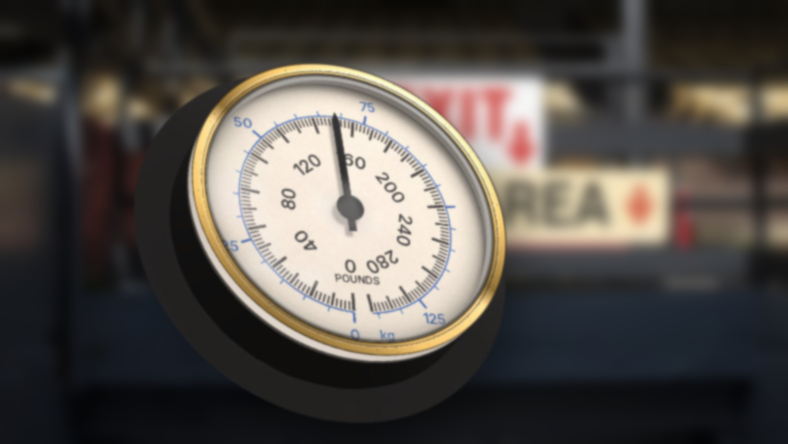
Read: 150 lb
